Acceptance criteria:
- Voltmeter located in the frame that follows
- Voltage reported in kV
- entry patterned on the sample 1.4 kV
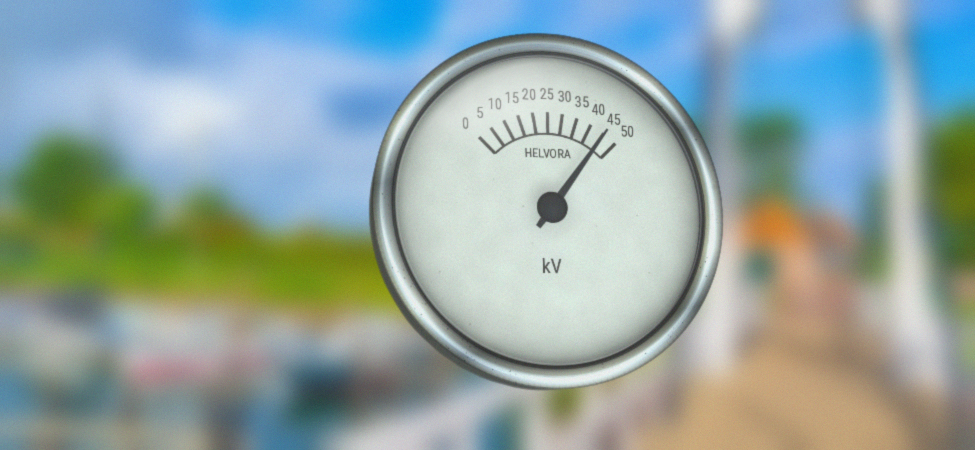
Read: 45 kV
